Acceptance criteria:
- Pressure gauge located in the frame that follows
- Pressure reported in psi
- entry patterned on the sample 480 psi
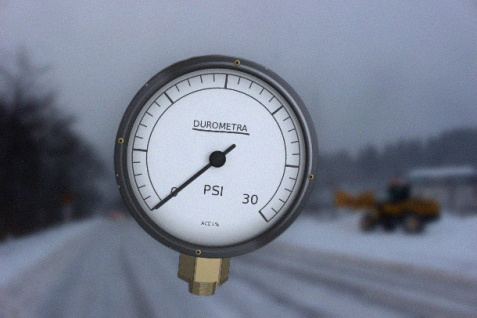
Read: 0 psi
